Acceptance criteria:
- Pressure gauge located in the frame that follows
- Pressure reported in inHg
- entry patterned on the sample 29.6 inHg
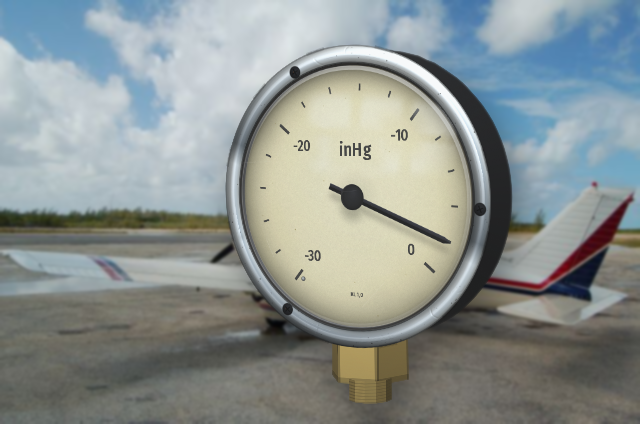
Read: -2 inHg
